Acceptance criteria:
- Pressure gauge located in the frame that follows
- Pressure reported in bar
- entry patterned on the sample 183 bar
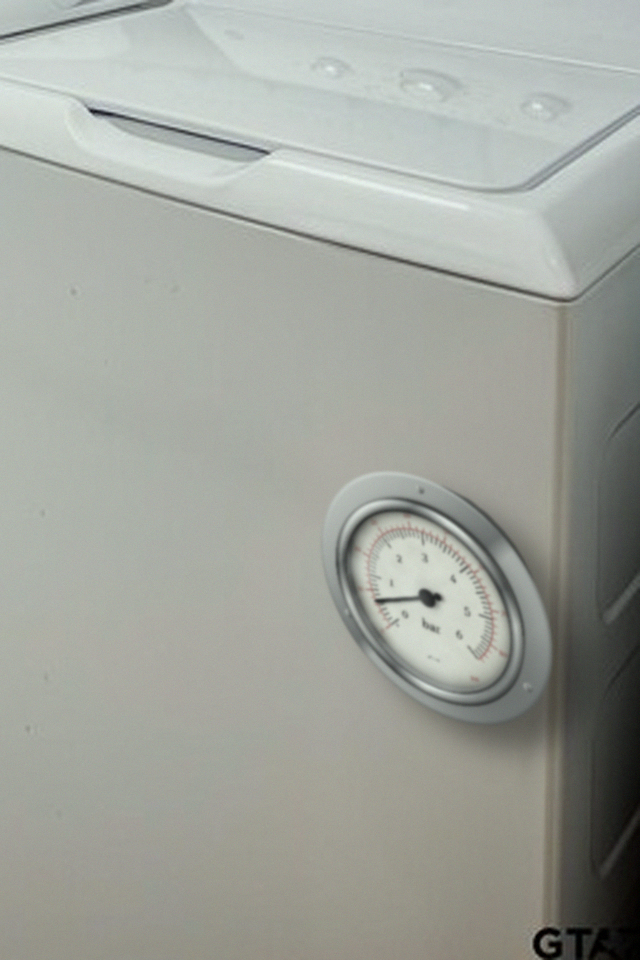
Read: 0.5 bar
